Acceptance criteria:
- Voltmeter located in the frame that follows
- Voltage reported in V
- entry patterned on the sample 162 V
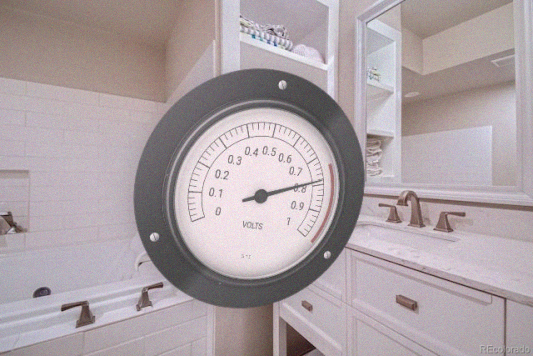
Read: 0.78 V
